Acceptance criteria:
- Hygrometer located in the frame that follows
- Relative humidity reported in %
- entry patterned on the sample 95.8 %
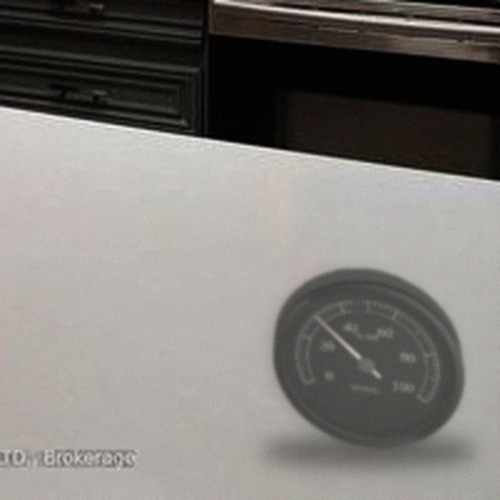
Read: 30 %
